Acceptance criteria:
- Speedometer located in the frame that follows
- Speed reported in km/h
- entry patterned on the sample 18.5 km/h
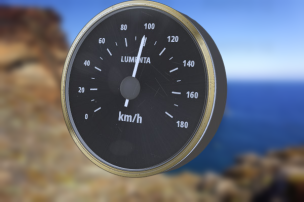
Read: 100 km/h
